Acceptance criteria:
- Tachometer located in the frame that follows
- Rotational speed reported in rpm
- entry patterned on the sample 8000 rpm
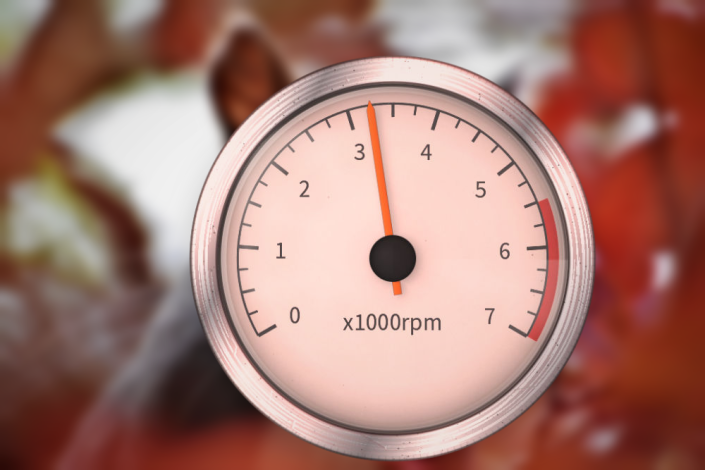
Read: 3250 rpm
